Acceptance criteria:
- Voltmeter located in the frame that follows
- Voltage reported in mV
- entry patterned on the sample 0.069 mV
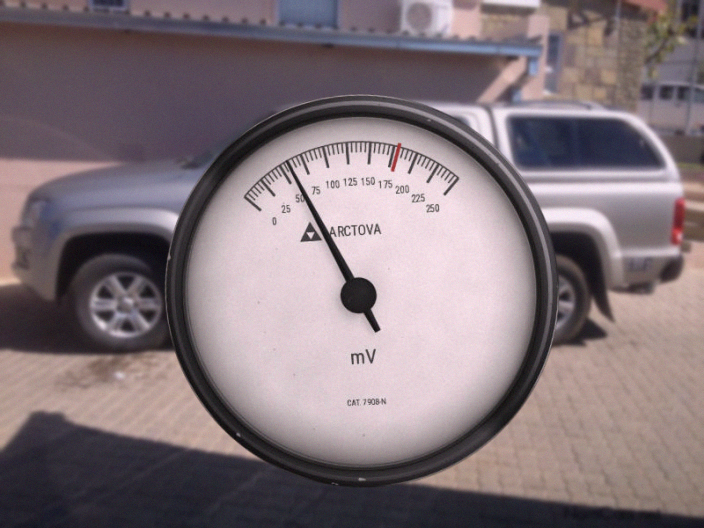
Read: 60 mV
